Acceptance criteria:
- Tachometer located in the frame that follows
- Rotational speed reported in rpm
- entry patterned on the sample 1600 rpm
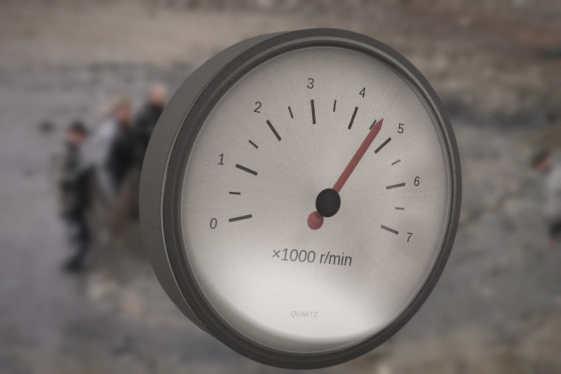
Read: 4500 rpm
